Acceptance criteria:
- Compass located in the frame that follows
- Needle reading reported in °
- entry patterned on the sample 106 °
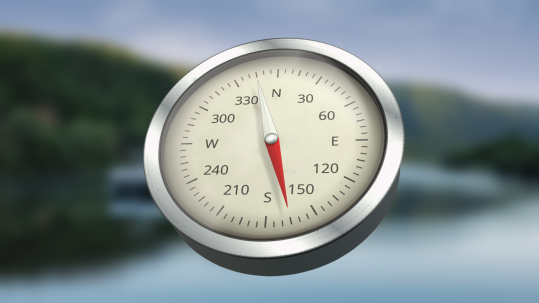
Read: 165 °
